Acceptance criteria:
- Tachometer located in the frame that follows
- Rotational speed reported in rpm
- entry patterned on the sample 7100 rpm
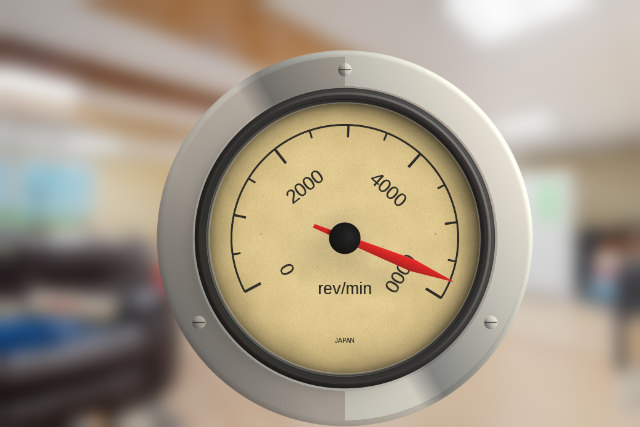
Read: 5750 rpm
